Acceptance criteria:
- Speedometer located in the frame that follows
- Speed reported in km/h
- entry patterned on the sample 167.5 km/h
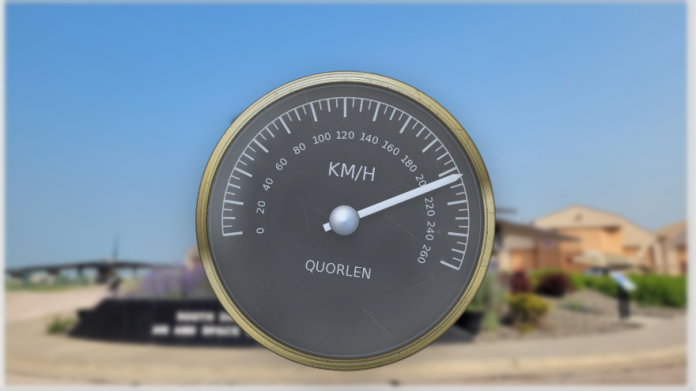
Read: 205 km/h
